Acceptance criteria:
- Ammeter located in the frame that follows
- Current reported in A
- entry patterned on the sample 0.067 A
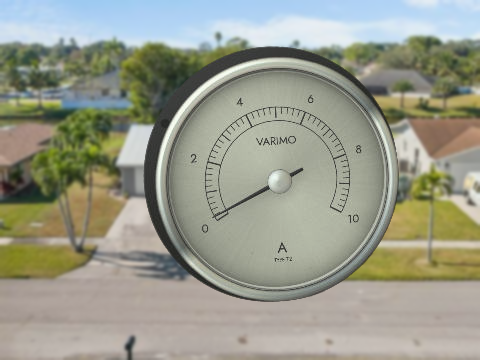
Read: 0.2 A
